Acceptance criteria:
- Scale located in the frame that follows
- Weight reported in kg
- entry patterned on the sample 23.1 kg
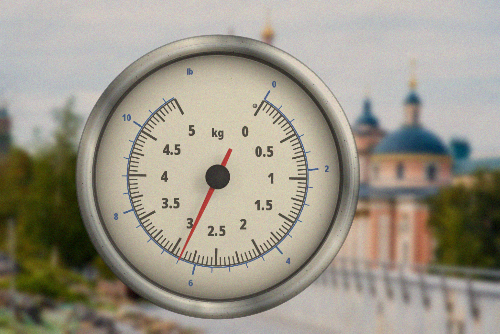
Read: 2.9 kg
